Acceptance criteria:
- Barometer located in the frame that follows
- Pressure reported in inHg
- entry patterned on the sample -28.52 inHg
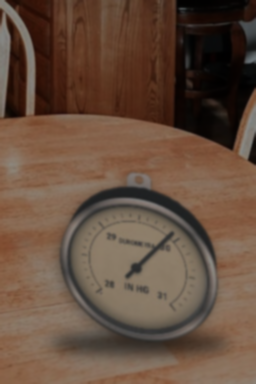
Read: 29.9 inHg
